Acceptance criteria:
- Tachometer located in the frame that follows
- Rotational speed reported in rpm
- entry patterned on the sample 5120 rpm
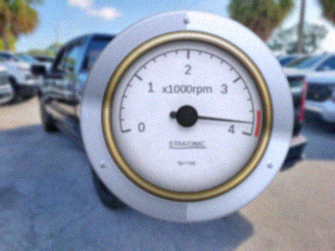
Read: 3800 rpm
